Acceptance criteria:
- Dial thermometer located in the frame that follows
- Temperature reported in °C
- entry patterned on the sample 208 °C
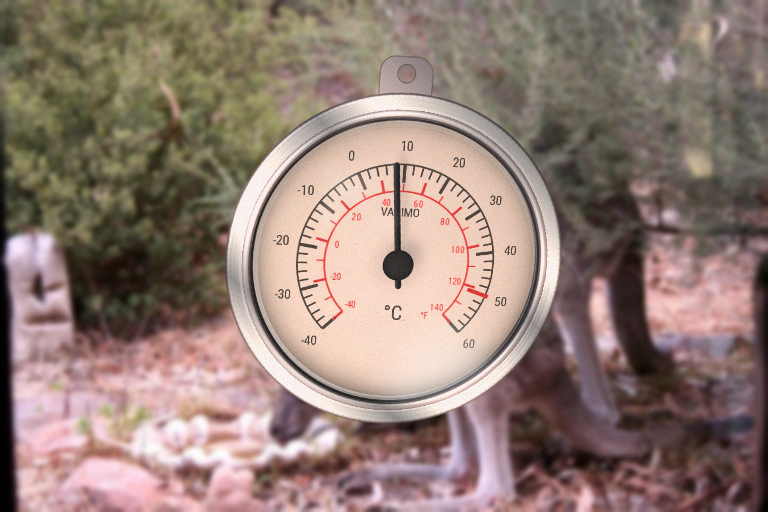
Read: 8 °C
